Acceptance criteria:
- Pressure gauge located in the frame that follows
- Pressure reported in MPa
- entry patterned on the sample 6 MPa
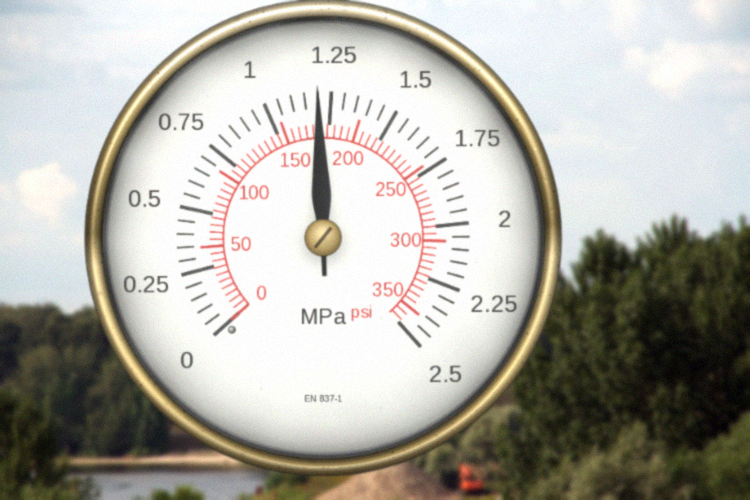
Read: 1.2 MPa
